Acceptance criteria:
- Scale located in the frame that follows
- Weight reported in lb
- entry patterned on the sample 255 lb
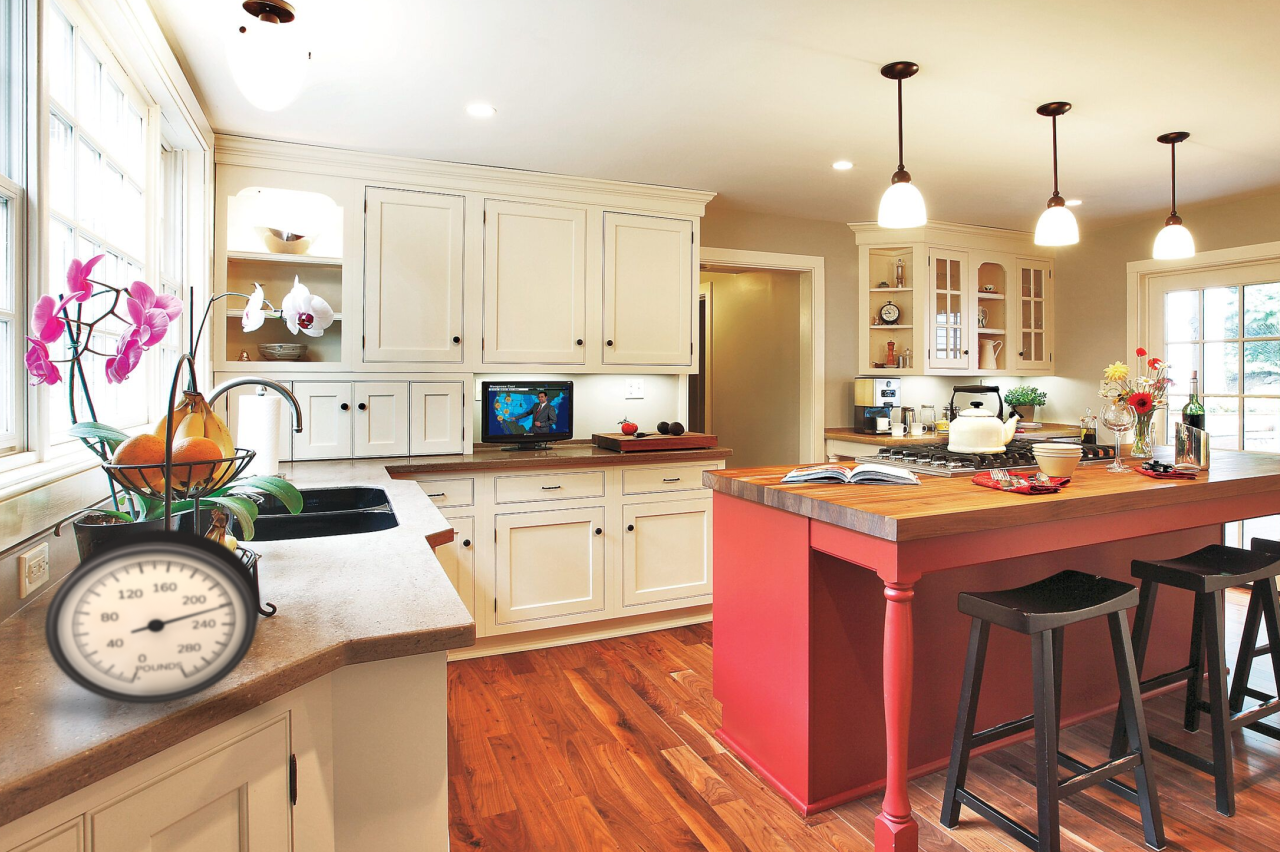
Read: 220 lb
